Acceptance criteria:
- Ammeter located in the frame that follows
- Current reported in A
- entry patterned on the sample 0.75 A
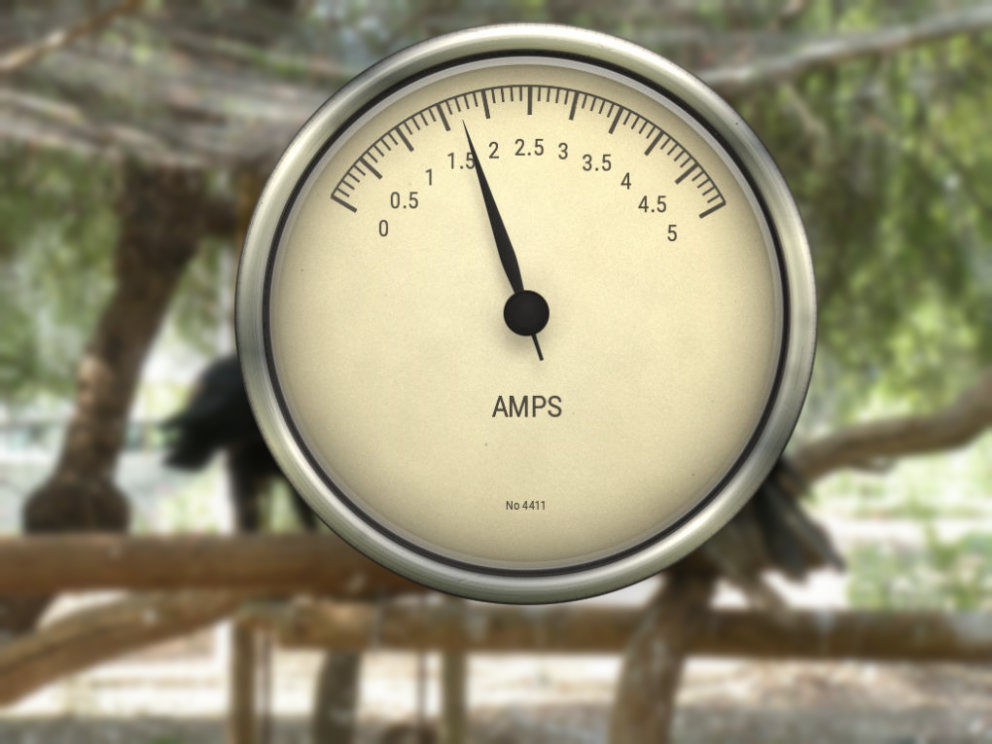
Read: 1.7 A
